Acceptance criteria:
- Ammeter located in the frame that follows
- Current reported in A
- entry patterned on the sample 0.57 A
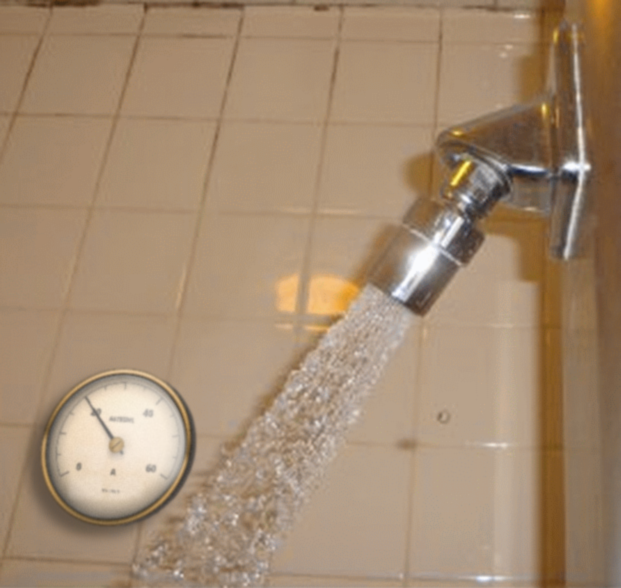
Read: 20 A
